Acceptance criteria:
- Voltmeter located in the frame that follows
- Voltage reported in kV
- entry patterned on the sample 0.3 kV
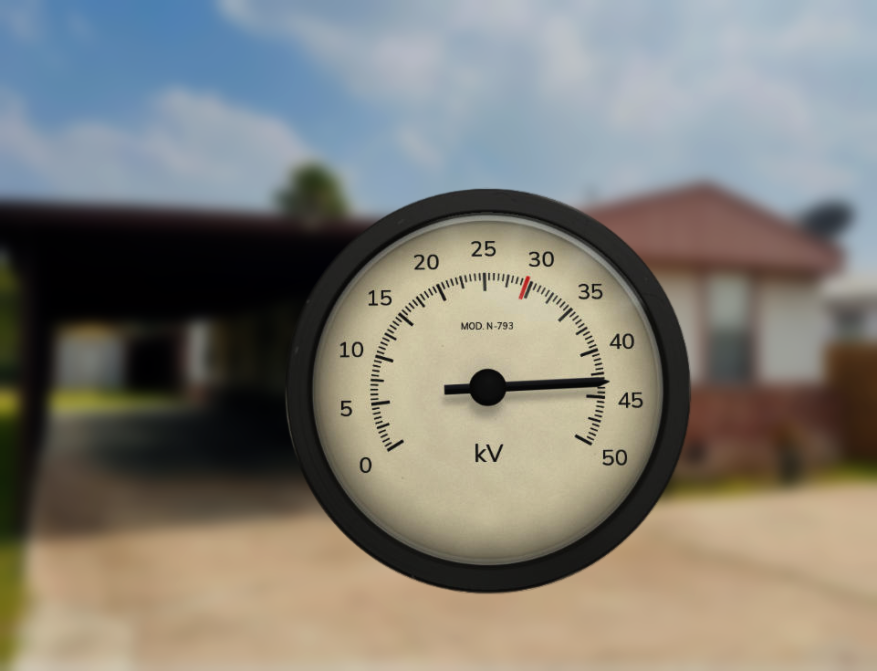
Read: 43.5 kV
